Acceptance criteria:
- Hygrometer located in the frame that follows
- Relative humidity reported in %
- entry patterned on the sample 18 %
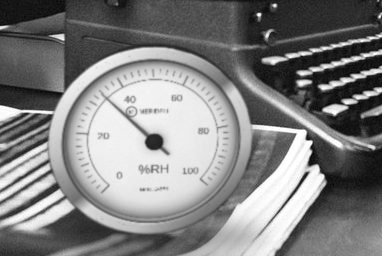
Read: 34 %
